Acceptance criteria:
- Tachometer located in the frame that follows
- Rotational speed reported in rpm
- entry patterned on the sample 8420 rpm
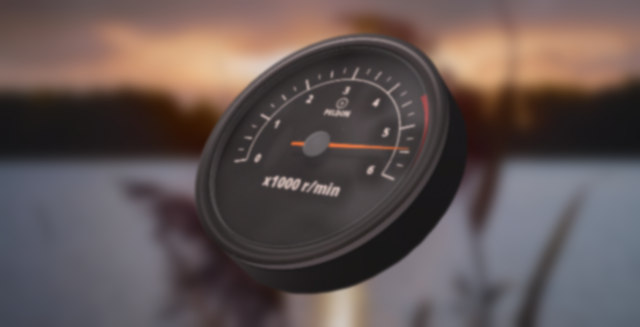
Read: 5500 rpm
